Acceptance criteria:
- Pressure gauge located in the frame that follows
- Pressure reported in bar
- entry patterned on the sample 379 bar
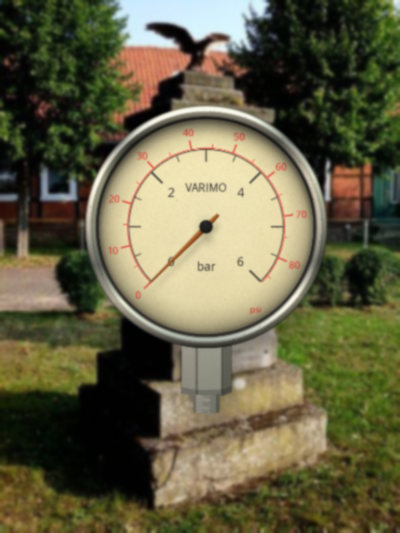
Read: 0 bar
